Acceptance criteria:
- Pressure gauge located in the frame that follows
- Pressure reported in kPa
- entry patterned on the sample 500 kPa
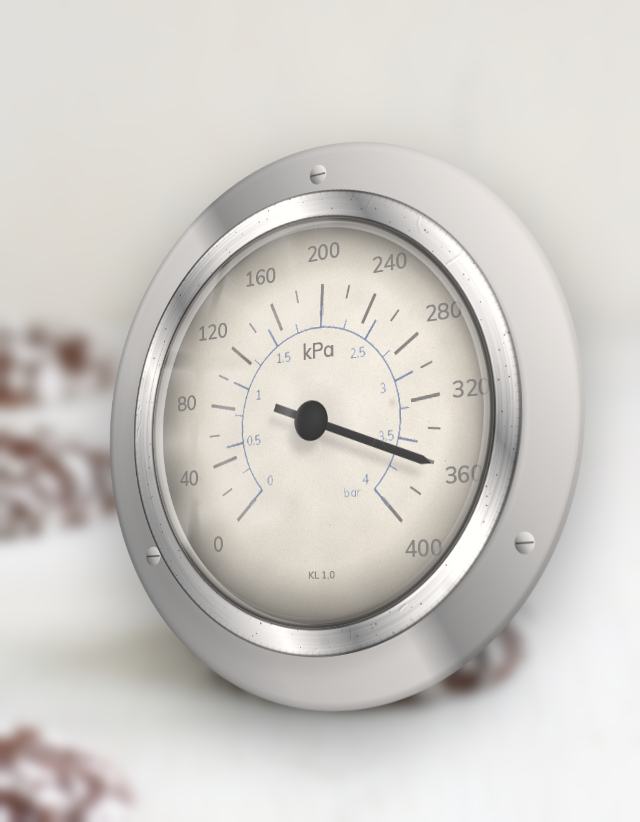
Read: 360 kPa
